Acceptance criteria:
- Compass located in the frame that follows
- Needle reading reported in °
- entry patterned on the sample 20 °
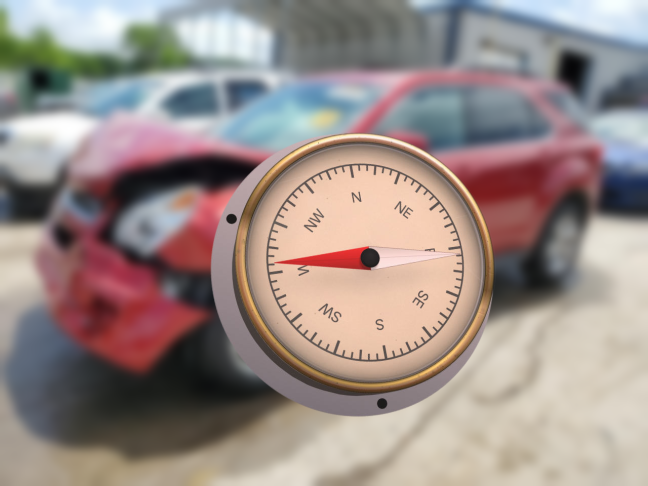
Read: 275 °
